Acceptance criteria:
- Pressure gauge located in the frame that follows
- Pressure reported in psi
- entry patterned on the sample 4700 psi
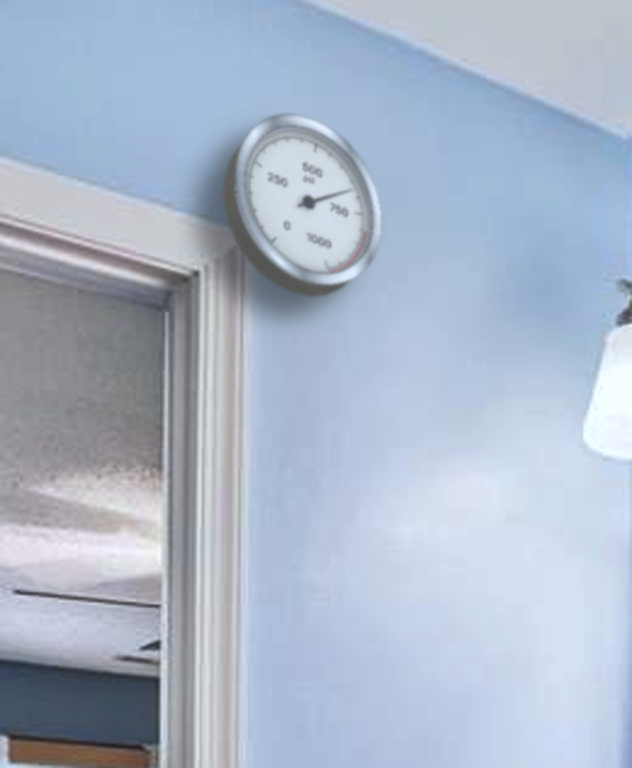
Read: 675 psi
